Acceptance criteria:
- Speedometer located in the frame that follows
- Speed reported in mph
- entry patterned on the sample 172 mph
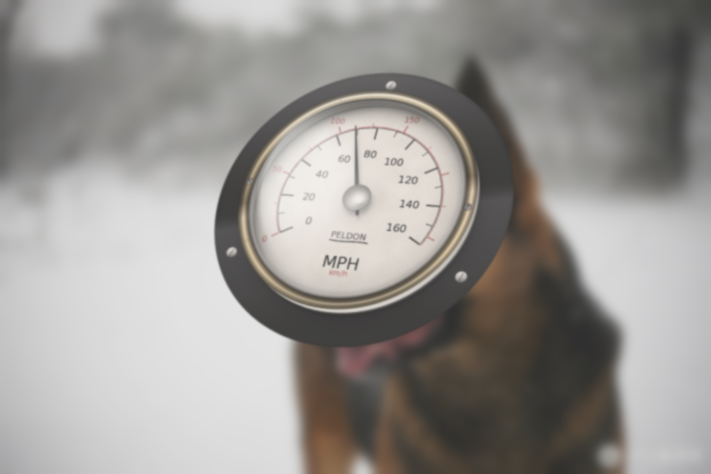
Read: 70 mph
